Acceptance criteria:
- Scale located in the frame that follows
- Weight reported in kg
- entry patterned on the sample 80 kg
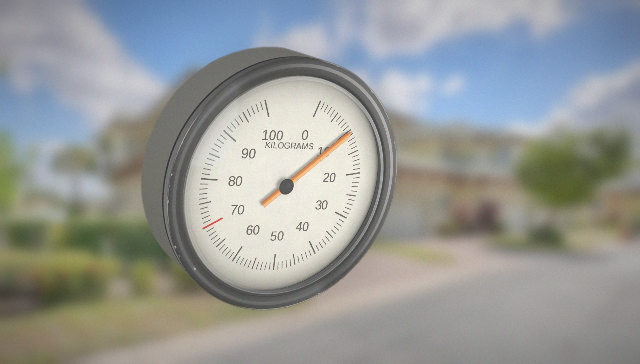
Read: 10 kg
